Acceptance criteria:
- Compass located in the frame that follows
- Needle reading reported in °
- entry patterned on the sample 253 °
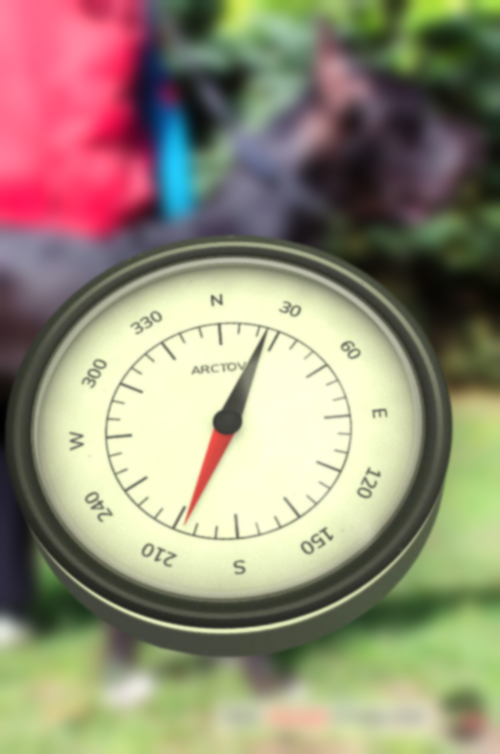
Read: 205 °
